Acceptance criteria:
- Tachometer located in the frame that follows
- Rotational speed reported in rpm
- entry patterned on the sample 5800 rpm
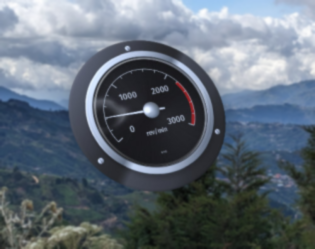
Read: 400 rpm
